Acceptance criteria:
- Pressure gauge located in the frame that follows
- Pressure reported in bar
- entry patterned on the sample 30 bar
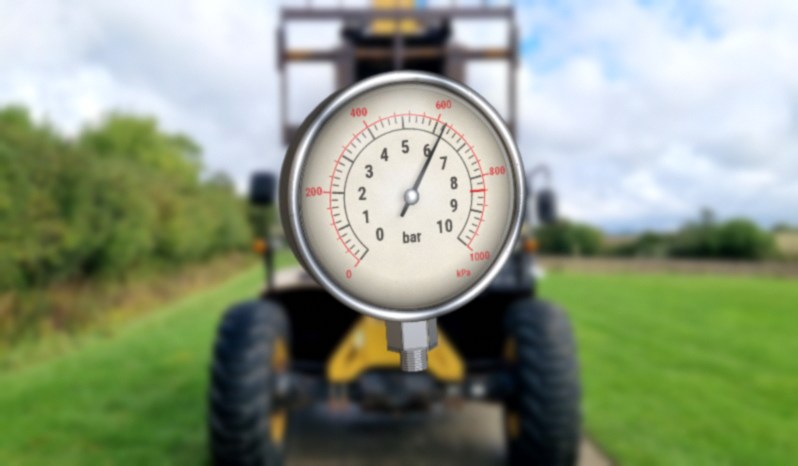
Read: 6.2 bar
